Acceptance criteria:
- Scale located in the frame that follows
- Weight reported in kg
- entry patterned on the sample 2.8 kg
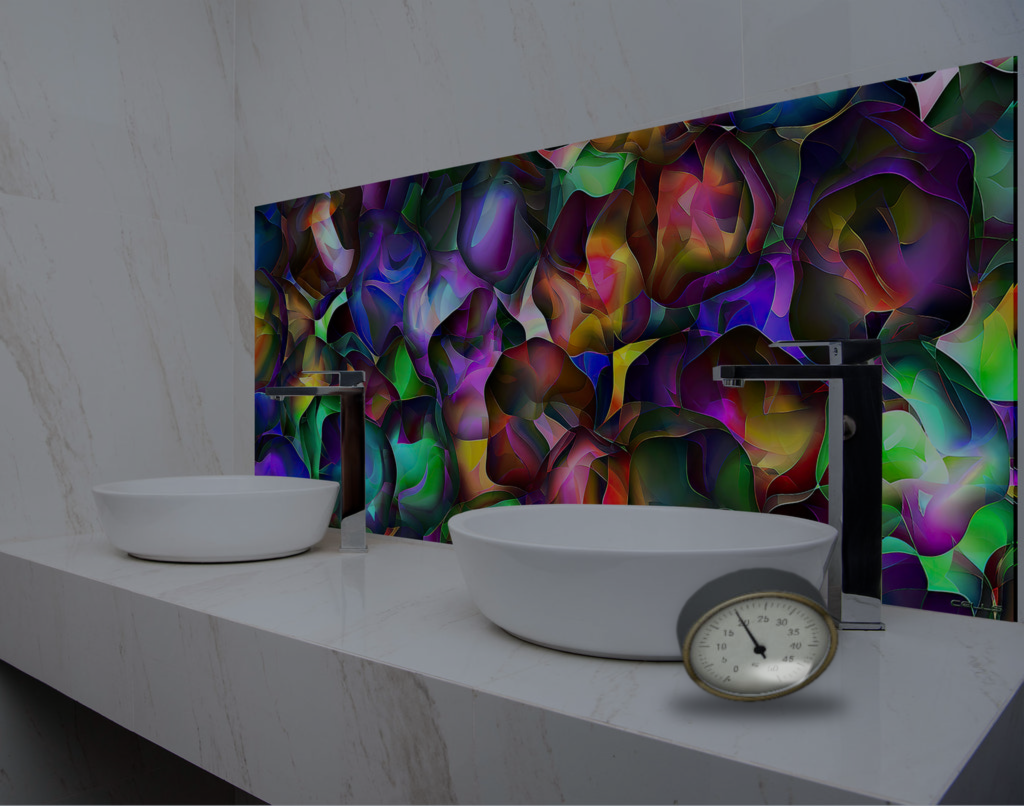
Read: 20 kg
